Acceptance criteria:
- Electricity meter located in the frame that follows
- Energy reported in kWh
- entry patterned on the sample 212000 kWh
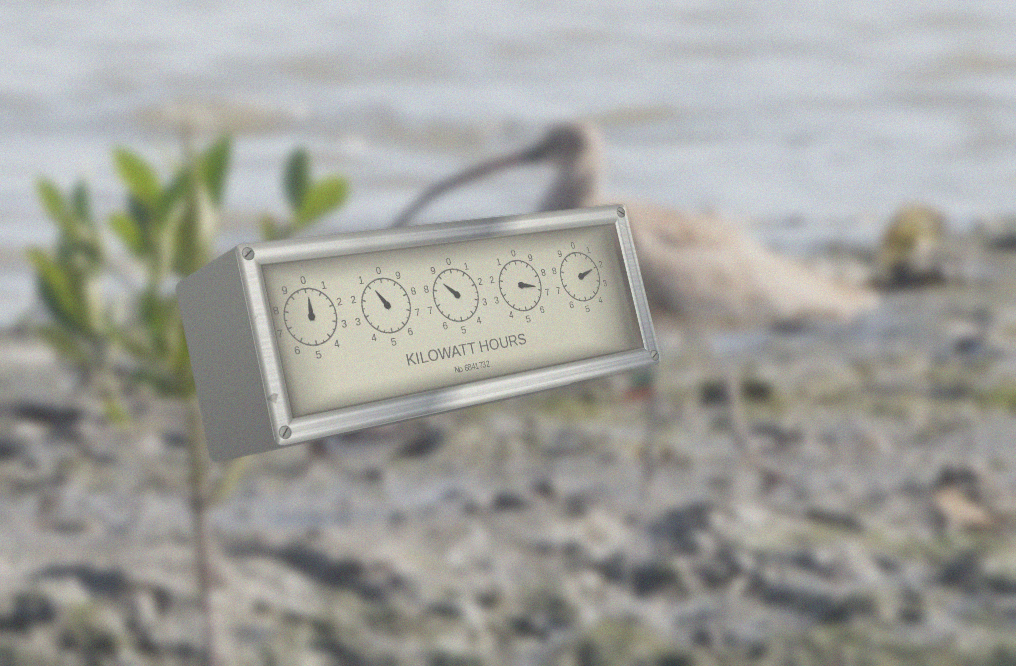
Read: 872 kWh
